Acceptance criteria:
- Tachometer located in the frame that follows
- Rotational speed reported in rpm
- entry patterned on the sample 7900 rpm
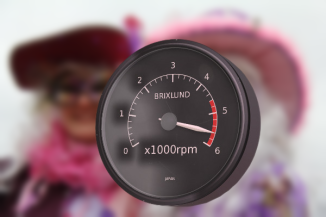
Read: 5600 rpm
